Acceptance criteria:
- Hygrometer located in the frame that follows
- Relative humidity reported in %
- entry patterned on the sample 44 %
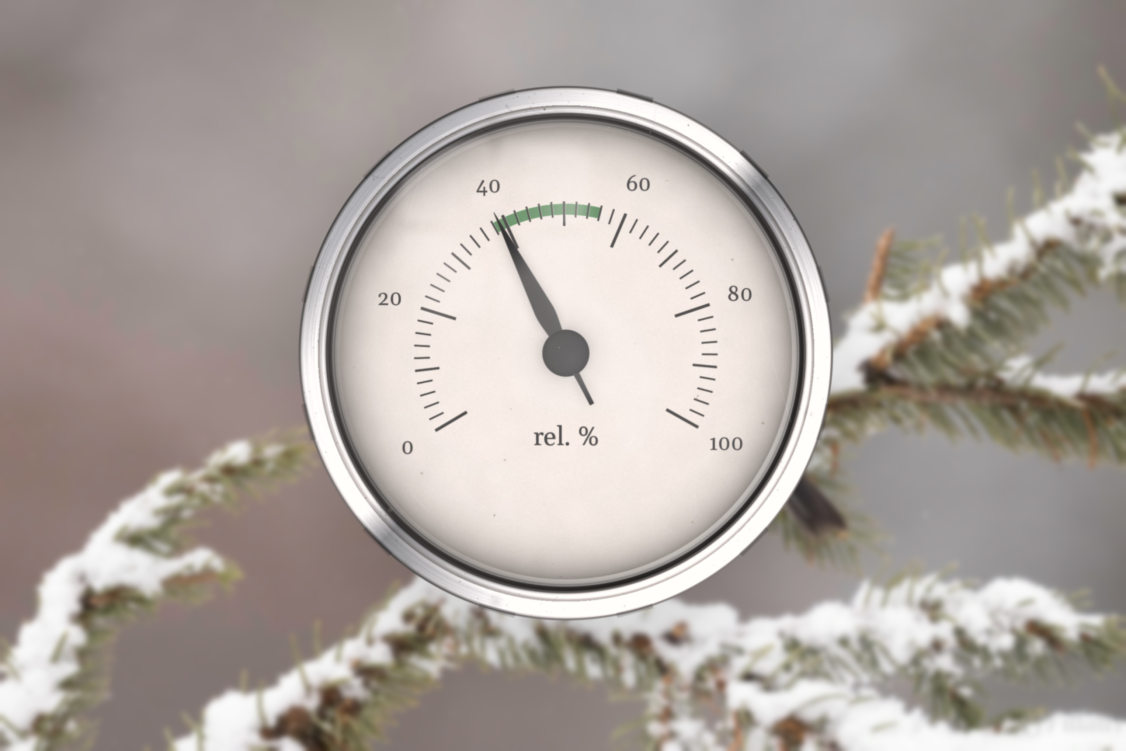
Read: 39 %
